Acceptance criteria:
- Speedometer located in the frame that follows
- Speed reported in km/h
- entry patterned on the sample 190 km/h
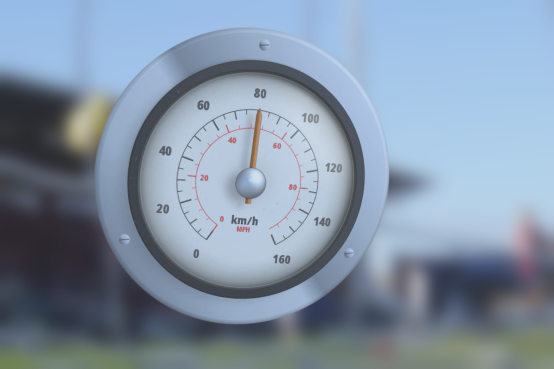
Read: 80 km/h
